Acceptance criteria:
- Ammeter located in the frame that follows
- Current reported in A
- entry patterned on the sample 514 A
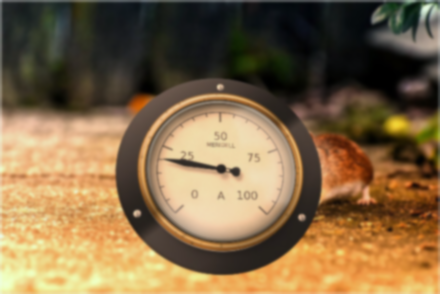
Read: 20 A
